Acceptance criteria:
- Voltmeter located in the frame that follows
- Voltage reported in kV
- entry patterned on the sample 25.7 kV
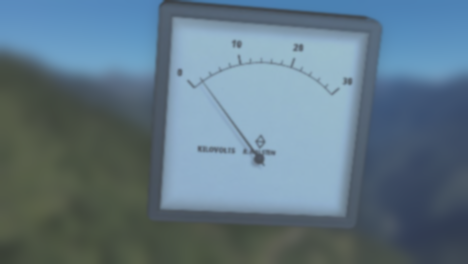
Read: 2 kV
